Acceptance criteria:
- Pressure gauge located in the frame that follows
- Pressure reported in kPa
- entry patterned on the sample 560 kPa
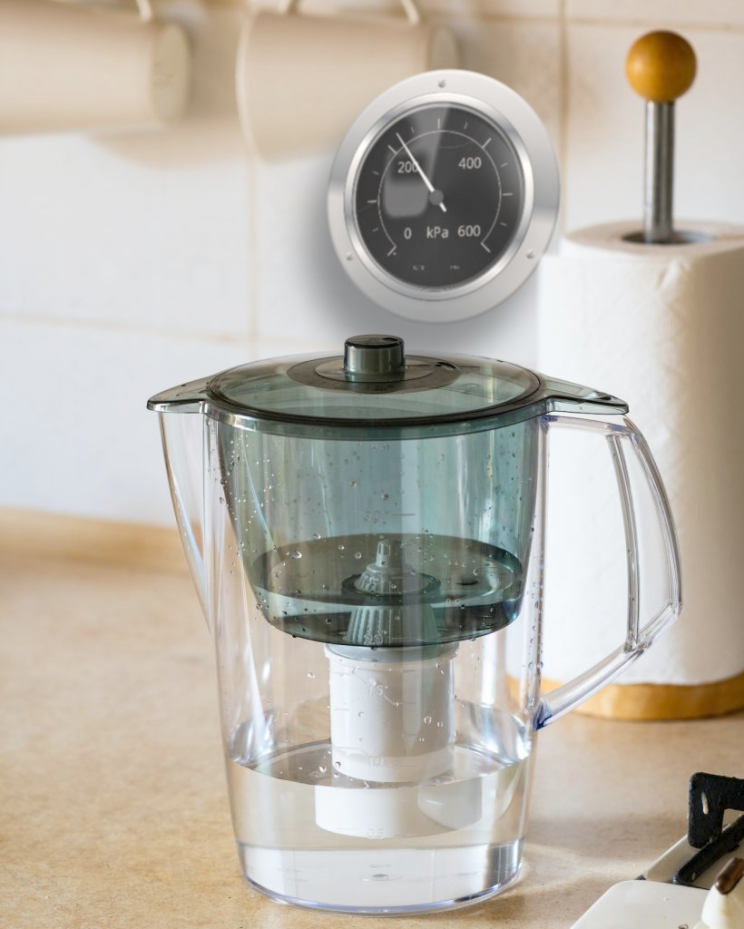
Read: 225 kPa
